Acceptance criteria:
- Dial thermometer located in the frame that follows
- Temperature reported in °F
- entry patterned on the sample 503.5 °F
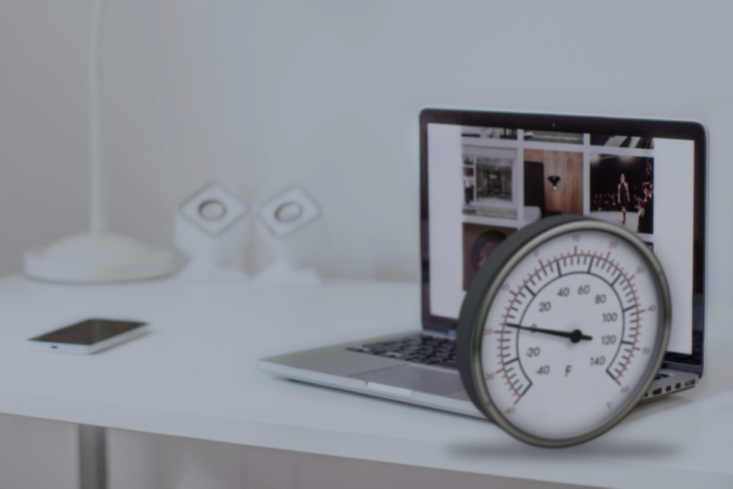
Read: 0 °F
